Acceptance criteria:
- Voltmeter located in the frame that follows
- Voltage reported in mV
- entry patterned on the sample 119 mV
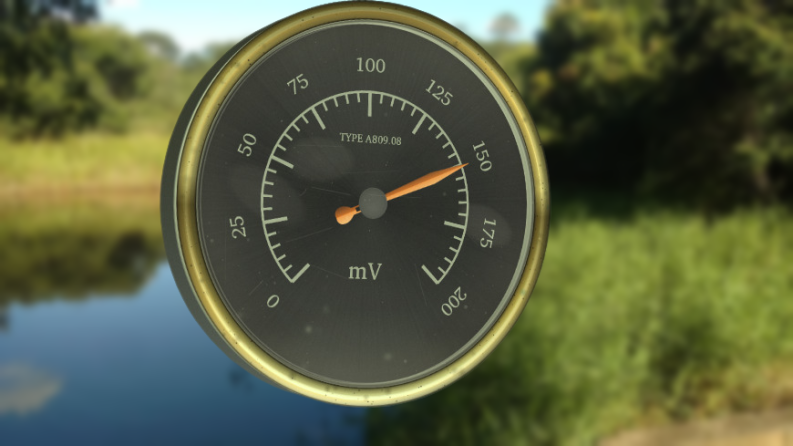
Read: 150 mV
